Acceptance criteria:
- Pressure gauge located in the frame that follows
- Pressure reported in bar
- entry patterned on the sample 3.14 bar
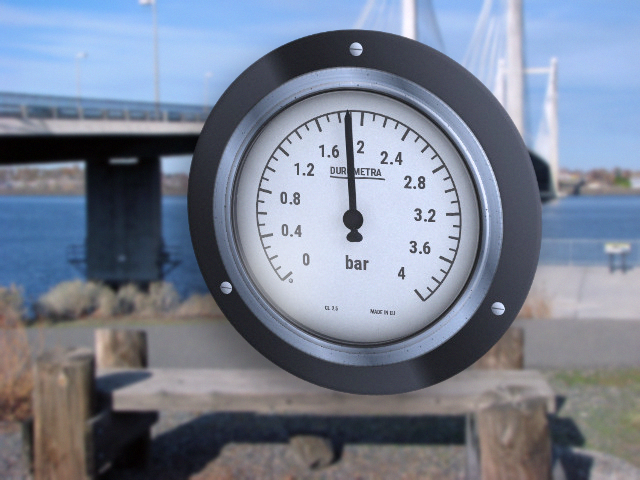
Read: 1.9 bar
